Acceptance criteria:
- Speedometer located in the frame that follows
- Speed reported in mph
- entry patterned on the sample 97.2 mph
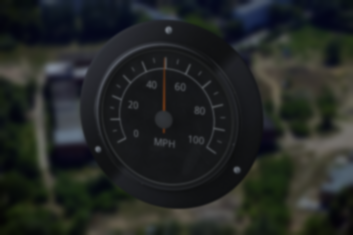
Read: 50 mph
